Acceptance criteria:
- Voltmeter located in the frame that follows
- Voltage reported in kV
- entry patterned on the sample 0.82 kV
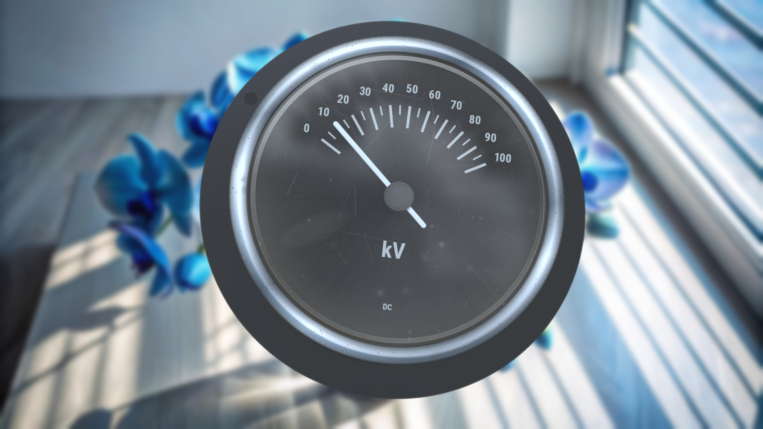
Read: 10 kV
